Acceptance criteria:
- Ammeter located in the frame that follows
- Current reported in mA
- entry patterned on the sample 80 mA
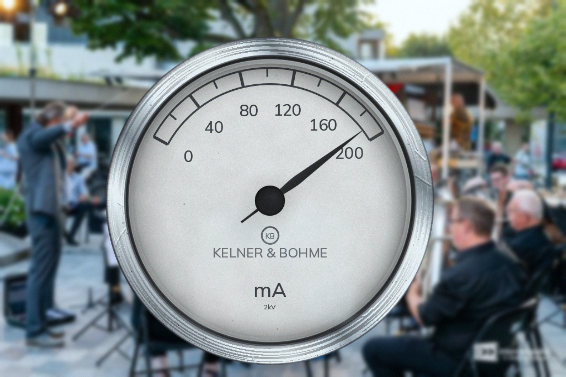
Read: 190 mA
